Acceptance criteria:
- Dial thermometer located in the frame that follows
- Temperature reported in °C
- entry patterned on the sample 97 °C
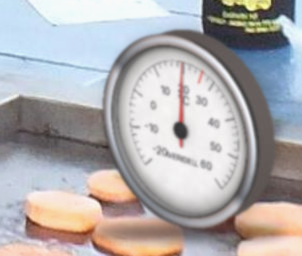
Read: 20 °C
